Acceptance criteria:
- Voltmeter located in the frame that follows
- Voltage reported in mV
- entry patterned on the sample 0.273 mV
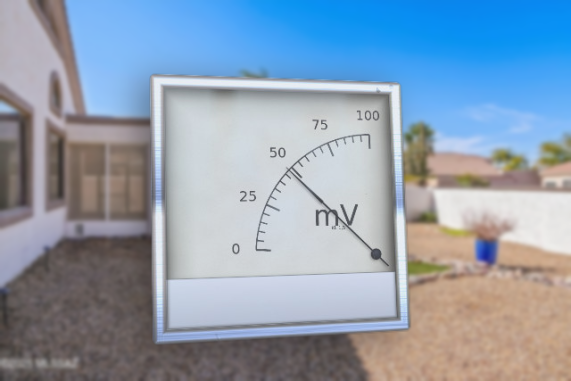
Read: 47.5 mV
